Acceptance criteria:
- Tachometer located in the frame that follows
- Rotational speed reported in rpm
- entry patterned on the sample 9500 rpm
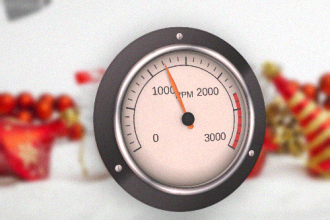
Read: 1200 rpm
